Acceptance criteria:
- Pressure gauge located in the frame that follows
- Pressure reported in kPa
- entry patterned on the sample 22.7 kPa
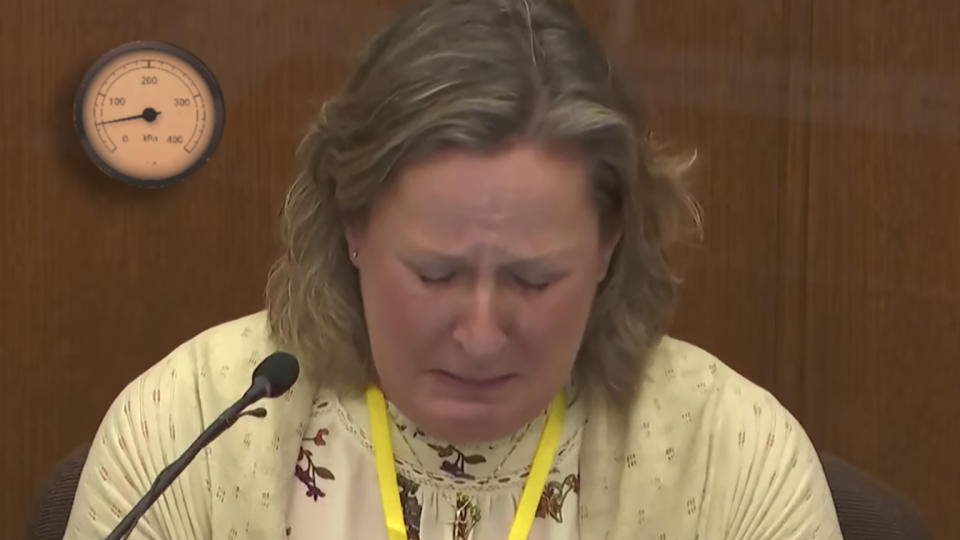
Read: 50 kPa
